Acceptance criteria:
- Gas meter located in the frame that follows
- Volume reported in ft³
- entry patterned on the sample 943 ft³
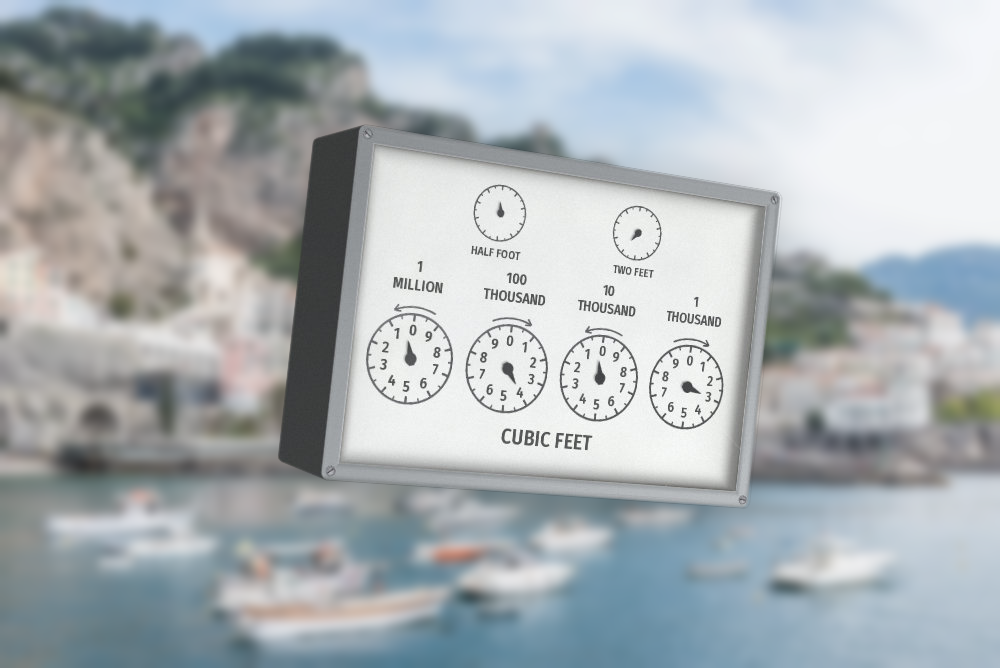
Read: 40300 ft³
